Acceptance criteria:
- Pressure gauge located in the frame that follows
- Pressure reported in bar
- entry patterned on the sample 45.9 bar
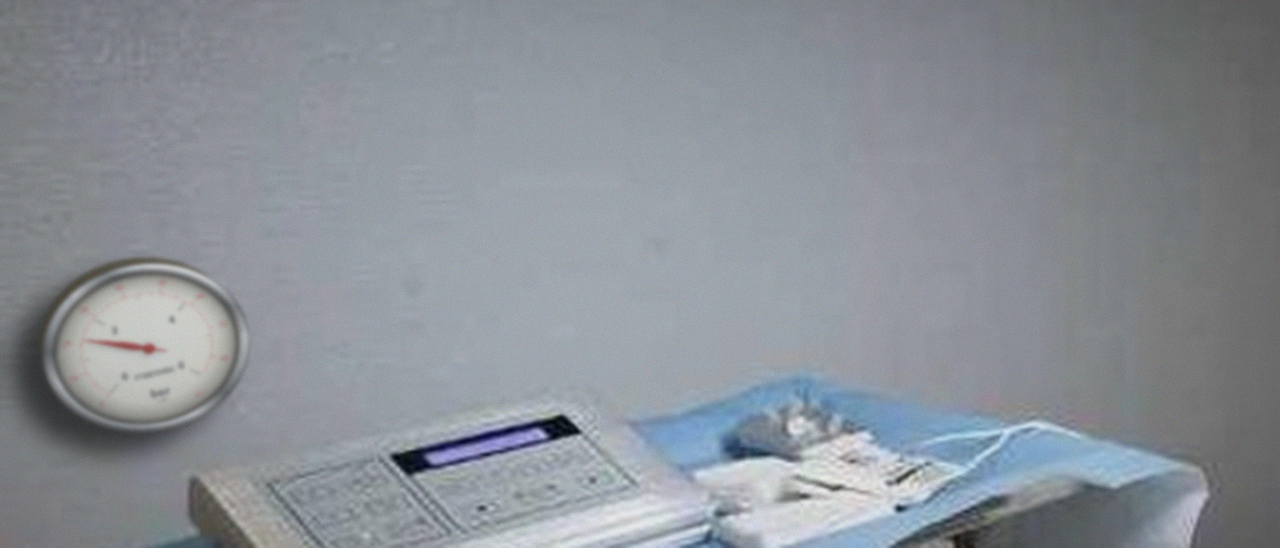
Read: 1.5 bar
